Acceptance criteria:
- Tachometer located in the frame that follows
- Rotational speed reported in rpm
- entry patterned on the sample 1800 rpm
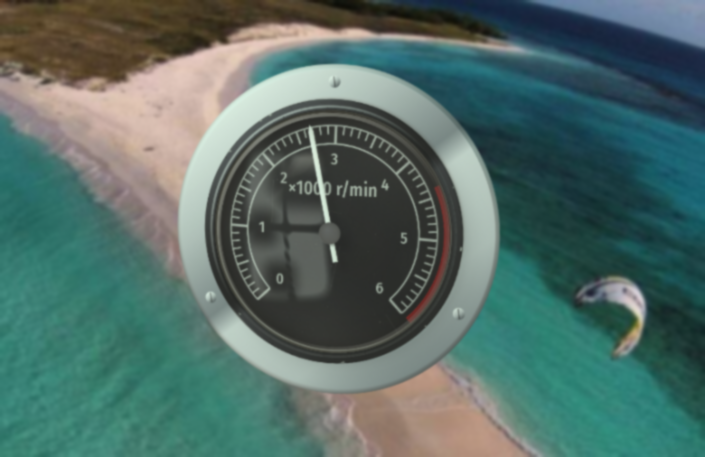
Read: 2700 rpm
